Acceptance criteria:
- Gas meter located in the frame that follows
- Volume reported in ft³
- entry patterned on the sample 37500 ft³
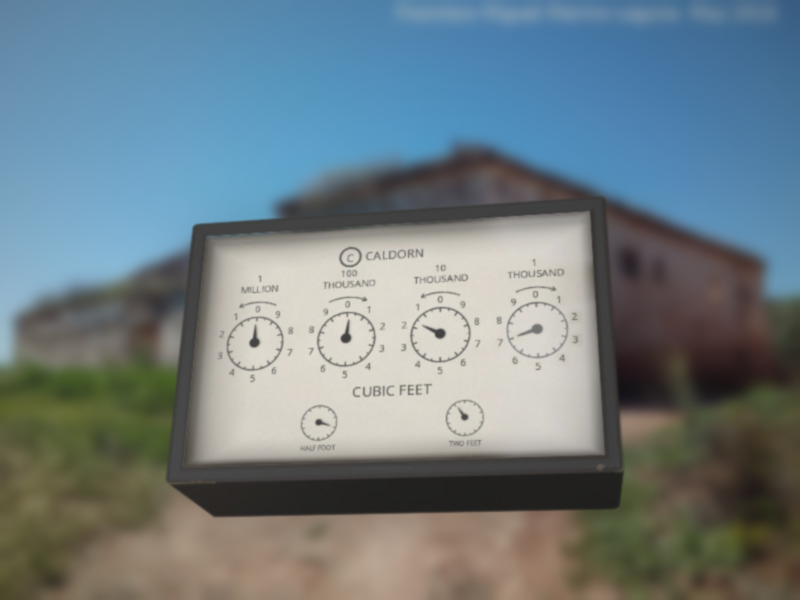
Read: 1700 ft³
